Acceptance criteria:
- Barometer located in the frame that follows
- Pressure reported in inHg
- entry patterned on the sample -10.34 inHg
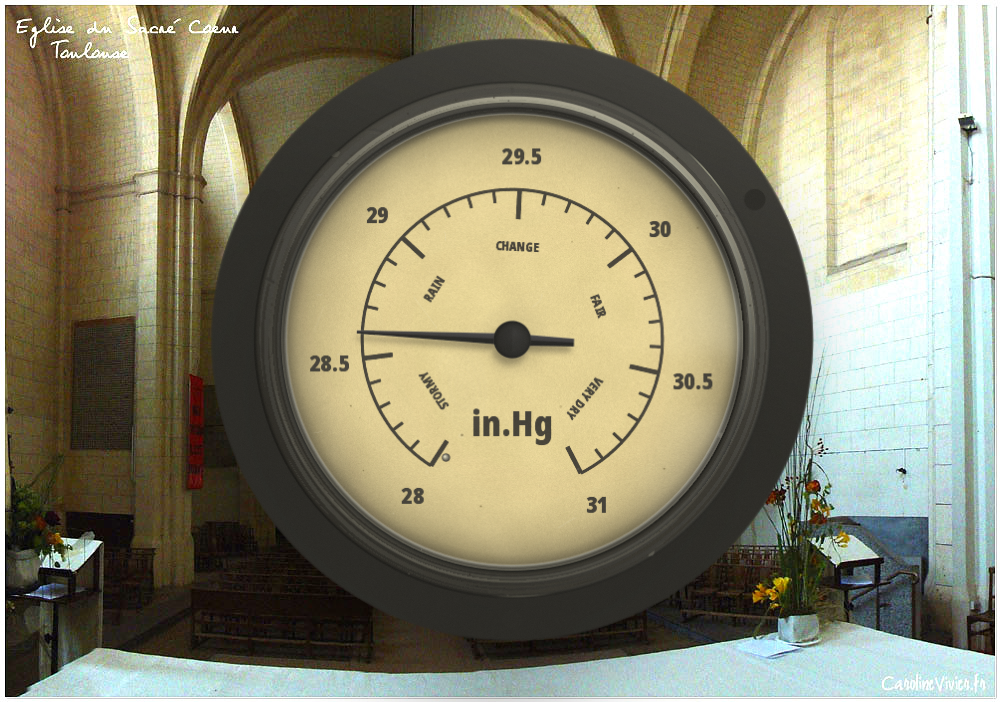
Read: 28.6 inHg
